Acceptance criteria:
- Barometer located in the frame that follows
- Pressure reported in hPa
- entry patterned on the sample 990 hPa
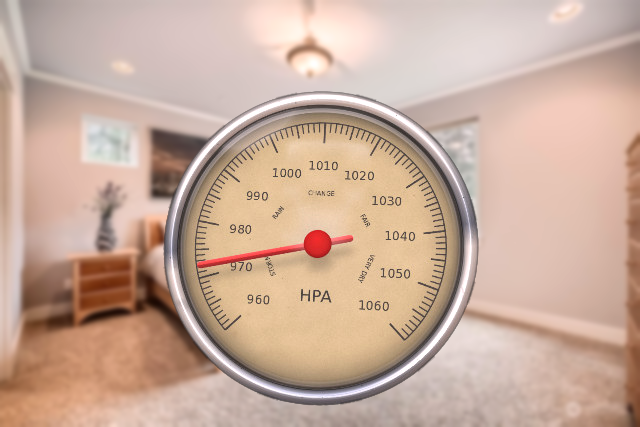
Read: 972 hPa
